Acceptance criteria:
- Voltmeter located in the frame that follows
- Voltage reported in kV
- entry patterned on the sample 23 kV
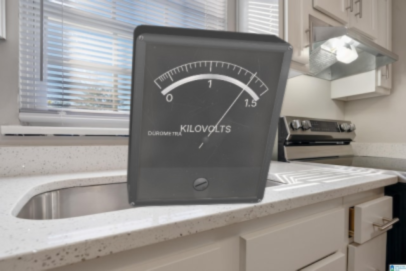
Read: 1.35 kV
